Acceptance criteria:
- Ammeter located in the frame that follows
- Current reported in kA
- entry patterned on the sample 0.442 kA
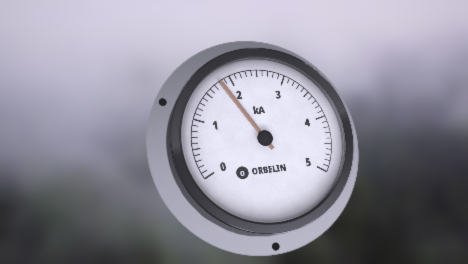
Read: 1.8 kA
